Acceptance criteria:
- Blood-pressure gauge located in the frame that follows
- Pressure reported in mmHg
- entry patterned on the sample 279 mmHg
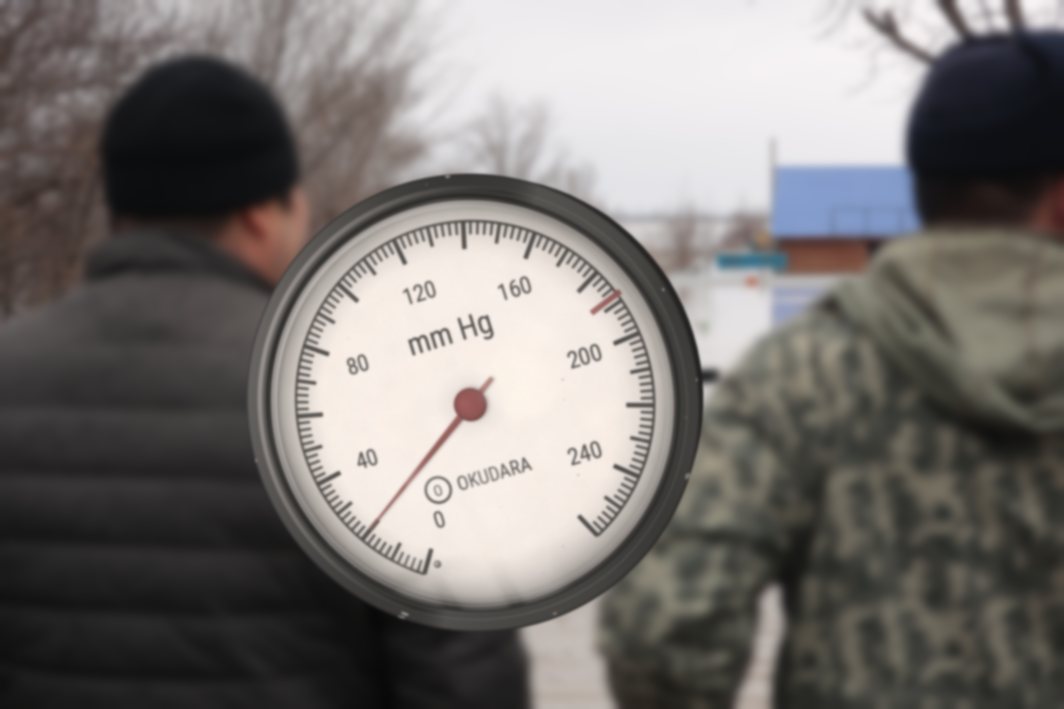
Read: 20 mmHg
